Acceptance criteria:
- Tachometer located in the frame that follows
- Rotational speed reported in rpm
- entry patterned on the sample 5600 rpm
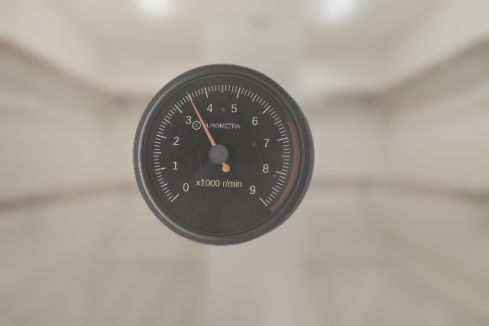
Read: 3500 rpm
